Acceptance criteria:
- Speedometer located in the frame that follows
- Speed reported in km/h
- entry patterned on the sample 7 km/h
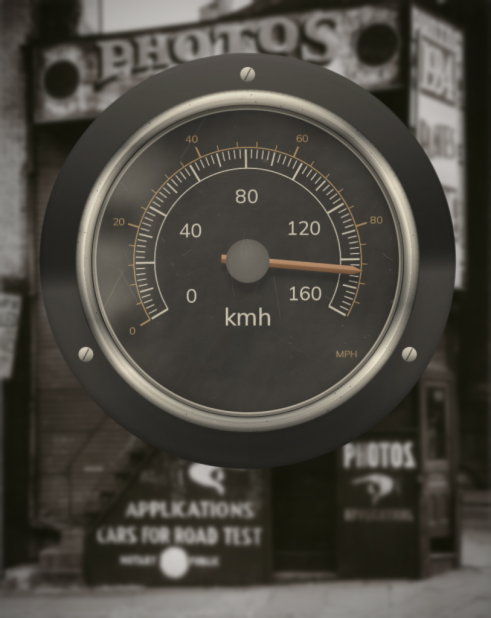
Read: 144 km/h
